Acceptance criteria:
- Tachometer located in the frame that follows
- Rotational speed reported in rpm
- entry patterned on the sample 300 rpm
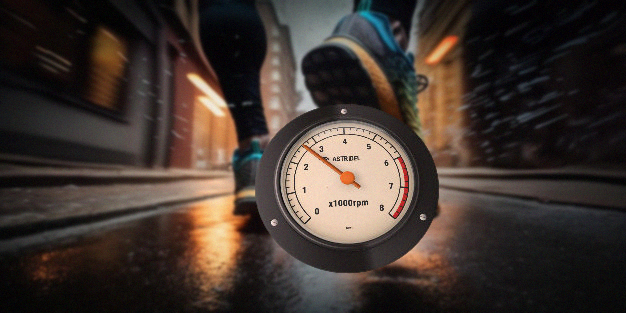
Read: 2600 rpm
